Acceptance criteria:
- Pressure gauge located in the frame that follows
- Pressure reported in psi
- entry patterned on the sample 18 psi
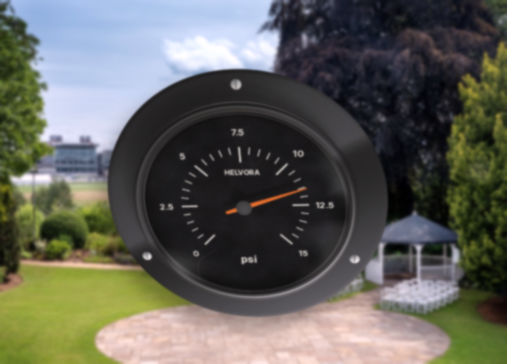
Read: 11.5 psi
